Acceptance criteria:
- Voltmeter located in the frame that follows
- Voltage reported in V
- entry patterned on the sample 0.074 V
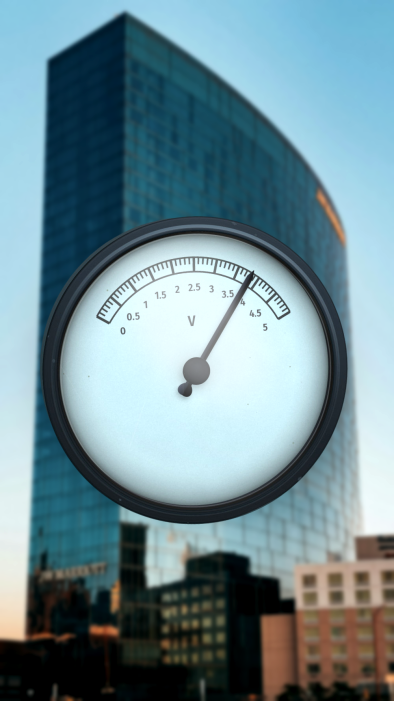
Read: 3.8 V
